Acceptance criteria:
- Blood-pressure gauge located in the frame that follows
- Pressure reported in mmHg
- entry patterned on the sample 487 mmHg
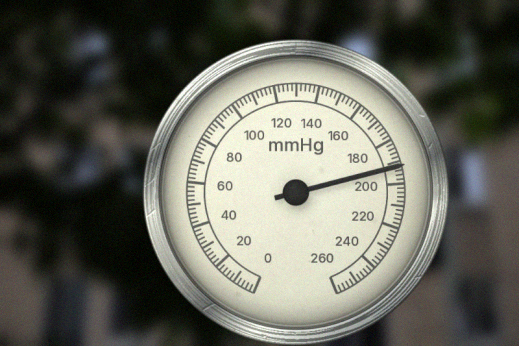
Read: 192 mmHg
